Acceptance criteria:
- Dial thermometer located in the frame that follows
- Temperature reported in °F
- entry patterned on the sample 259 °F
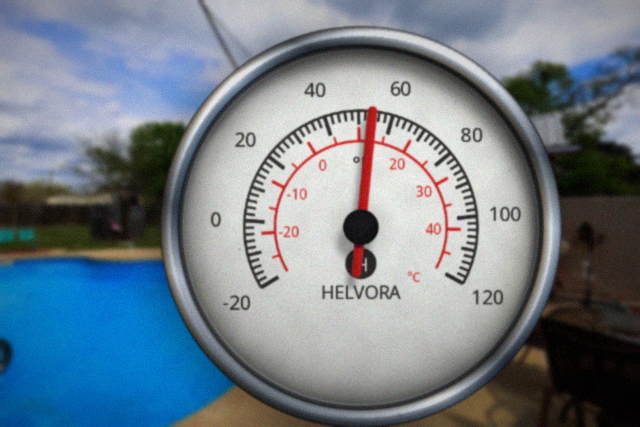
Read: 54 °F
